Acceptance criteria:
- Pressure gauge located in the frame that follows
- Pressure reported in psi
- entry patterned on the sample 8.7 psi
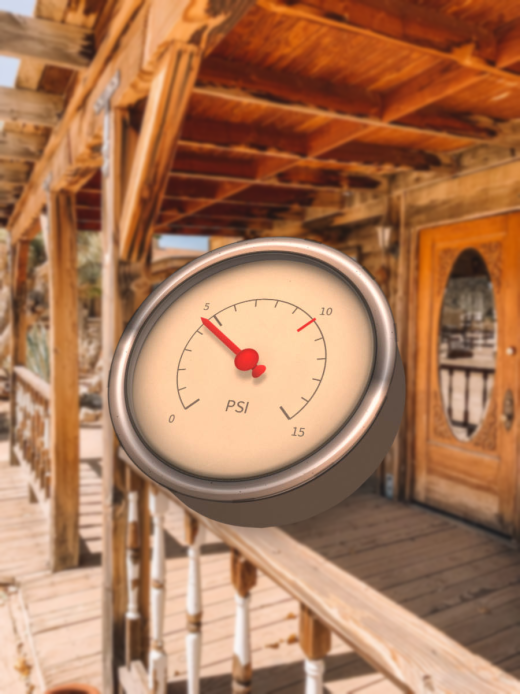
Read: 4.5 psi
